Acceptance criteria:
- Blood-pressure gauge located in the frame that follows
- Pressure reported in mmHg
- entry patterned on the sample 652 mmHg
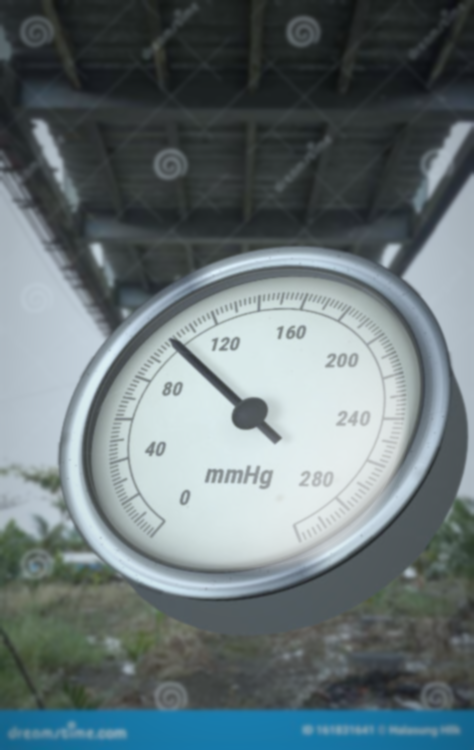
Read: 100 mmHg
